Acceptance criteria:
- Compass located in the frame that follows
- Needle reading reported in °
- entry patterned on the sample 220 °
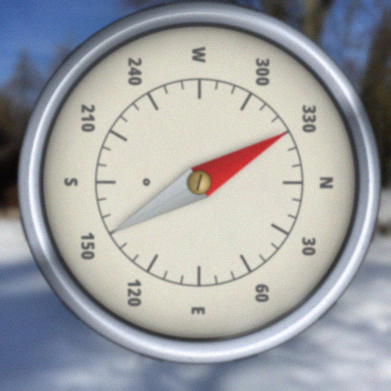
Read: 330 °
